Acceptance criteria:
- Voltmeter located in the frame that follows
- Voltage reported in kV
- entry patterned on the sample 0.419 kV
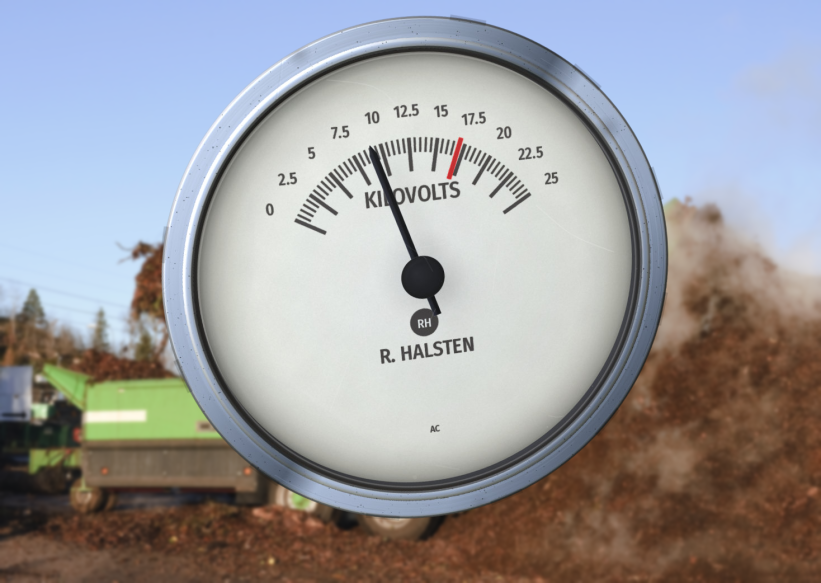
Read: 9 kV
